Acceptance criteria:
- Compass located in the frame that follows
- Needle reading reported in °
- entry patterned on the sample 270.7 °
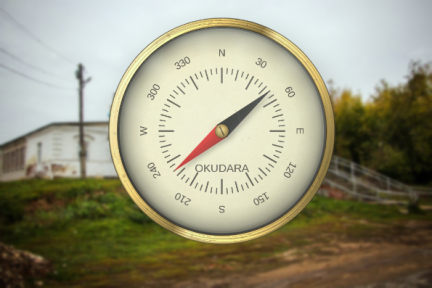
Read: 230 °
